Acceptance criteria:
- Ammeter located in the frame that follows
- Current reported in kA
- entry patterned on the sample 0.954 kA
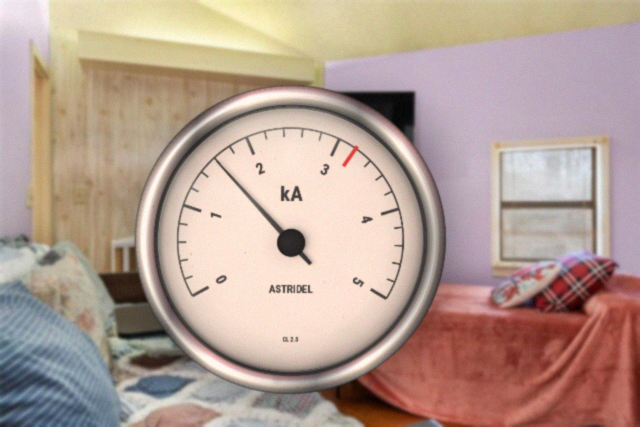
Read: 1.6 kA
